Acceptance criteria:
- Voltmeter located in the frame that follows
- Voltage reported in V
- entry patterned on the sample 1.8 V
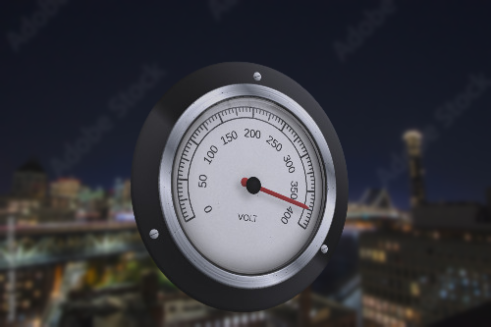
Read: 375 V
